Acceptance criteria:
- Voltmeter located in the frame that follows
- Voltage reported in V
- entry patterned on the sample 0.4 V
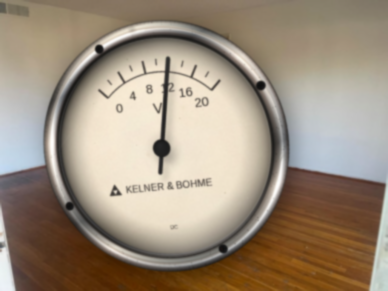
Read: 12 V
